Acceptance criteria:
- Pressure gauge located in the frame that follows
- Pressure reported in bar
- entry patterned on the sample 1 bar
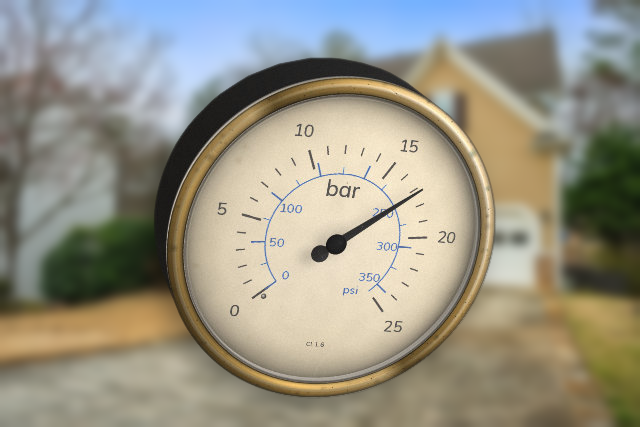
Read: 17 bar
